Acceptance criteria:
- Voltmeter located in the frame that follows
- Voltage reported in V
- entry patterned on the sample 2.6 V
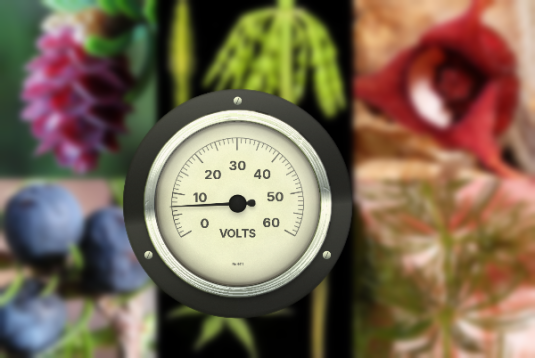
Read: 7 V
